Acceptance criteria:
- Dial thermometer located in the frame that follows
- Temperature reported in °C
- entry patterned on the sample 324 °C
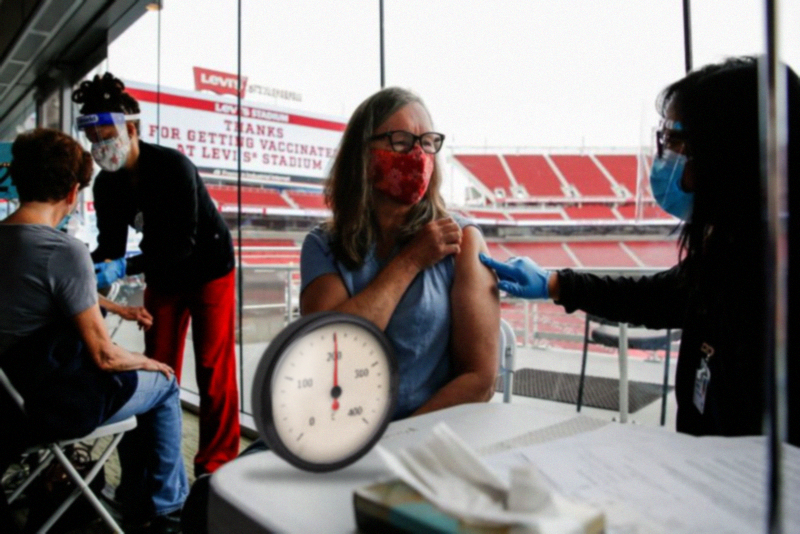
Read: 200 °C
